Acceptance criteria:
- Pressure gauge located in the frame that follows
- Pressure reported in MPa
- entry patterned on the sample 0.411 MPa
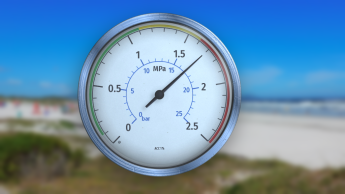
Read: 1.7 MPa
